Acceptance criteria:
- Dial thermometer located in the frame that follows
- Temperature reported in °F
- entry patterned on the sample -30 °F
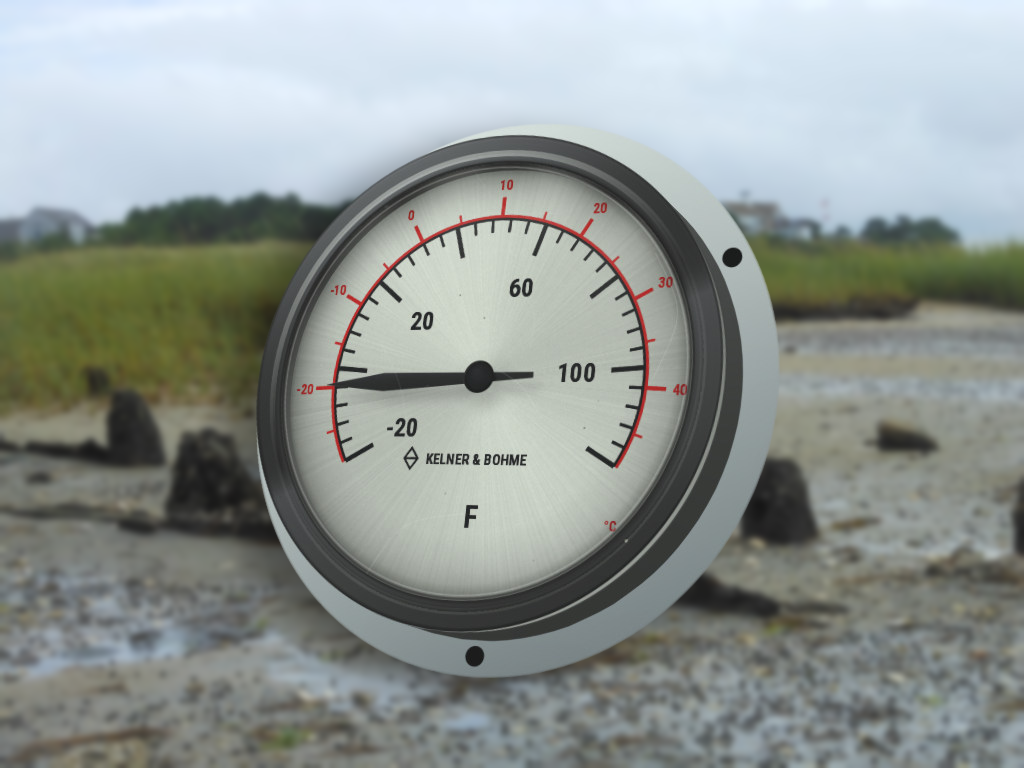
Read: -4 °F
